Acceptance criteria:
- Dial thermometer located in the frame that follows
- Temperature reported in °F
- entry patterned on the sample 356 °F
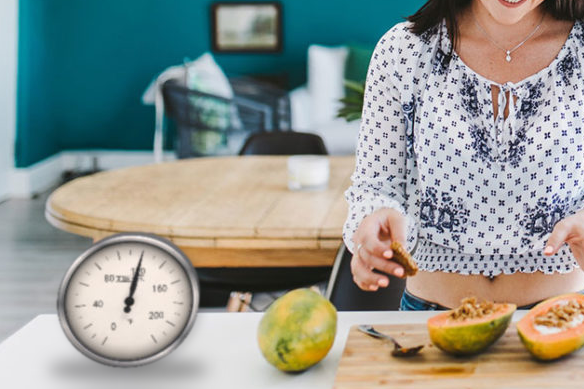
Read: 120 °F
